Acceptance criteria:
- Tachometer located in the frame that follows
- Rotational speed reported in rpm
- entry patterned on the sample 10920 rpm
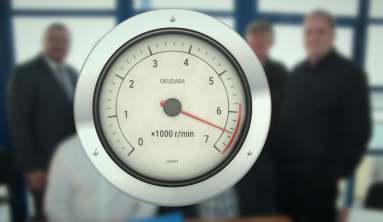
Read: 6500 rpm
